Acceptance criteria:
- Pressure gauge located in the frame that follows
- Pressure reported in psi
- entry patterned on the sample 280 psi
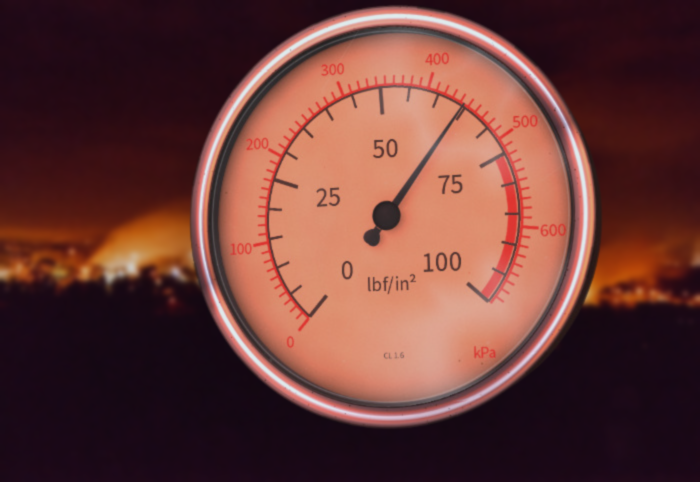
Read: 65 psi
